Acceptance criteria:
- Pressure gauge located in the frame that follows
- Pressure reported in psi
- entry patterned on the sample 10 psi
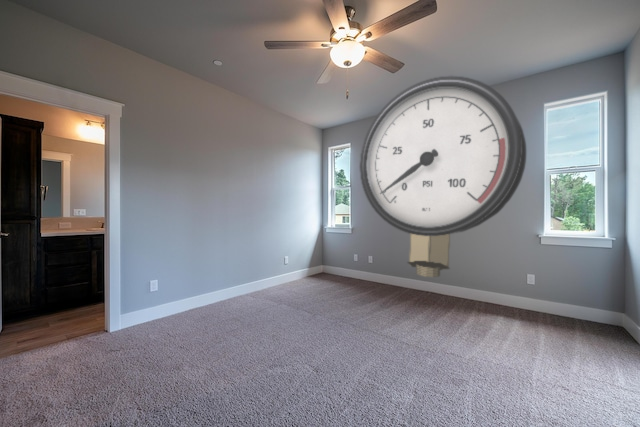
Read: 5 psi
